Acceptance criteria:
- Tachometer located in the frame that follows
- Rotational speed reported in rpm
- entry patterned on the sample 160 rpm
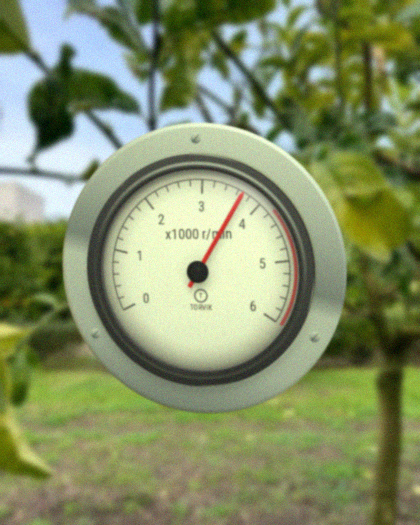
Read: 3700 rpm
